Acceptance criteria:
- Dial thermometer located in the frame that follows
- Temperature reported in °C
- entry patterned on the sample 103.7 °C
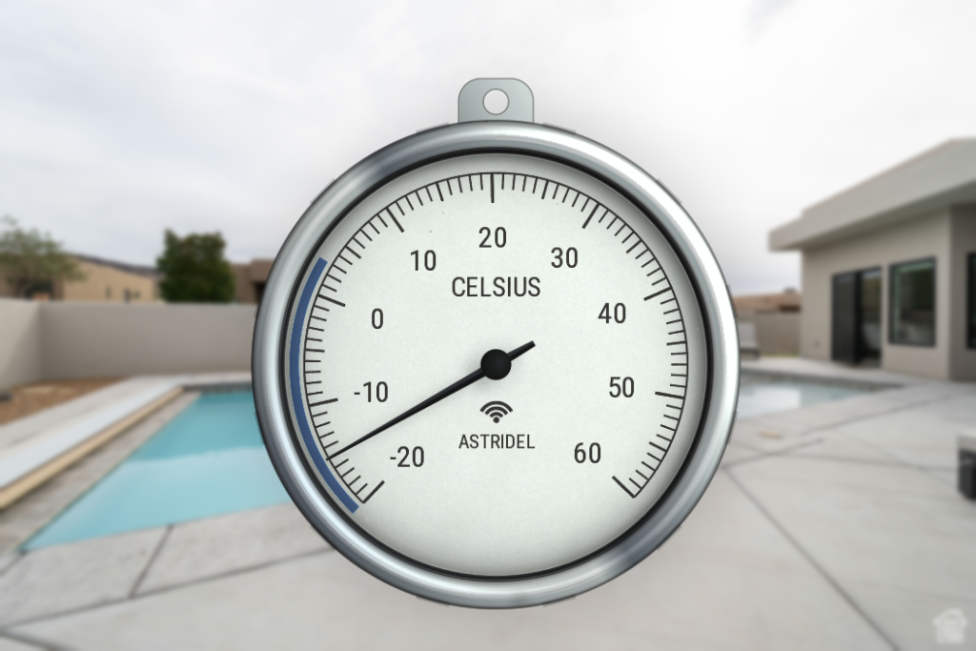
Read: -15 °C
